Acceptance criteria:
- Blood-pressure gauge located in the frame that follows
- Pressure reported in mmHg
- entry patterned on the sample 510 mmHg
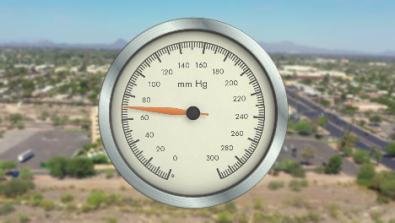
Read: 70 mmHg
